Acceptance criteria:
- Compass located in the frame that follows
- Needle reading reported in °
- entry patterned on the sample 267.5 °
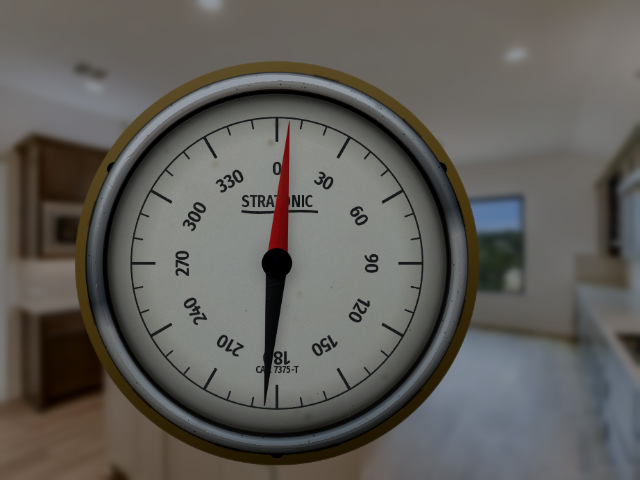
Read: 5 °
